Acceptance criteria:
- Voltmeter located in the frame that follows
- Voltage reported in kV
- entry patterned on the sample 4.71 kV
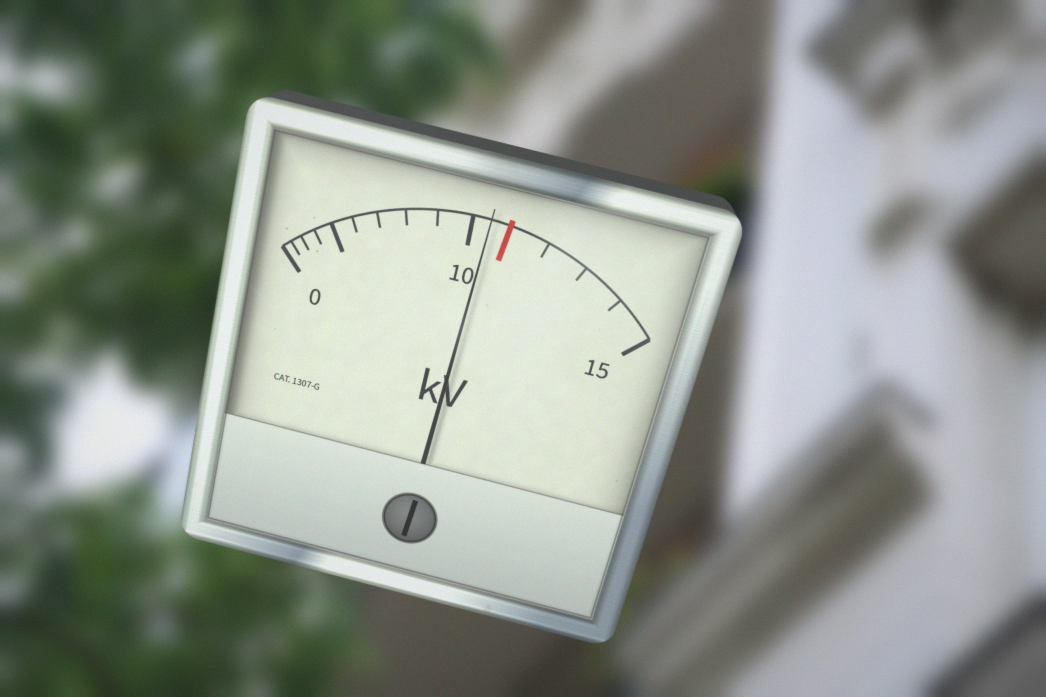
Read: 10.5 kV
